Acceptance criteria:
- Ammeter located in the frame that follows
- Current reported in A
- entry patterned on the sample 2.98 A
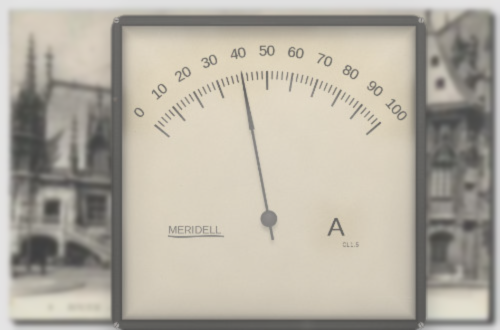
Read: 40 A
